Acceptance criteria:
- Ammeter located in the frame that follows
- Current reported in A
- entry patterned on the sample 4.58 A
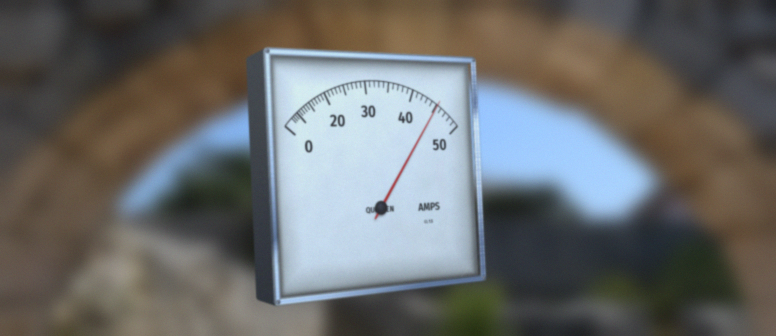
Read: 45 A
